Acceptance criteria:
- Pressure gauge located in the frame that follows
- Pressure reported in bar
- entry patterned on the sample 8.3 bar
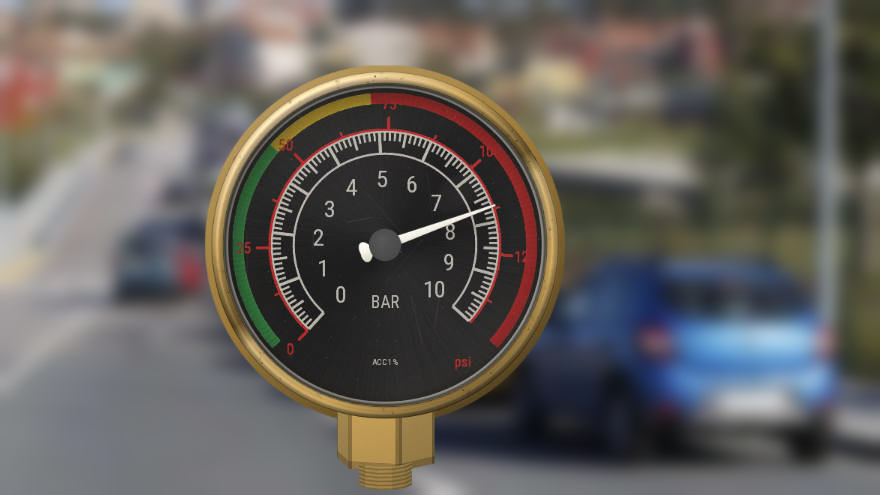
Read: 7.7 bar
